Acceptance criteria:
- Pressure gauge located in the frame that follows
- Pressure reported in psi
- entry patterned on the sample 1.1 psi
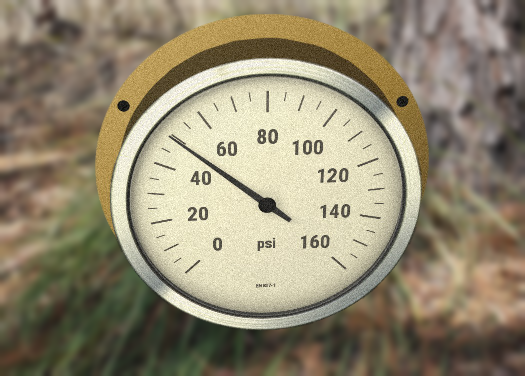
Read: 50 psi
